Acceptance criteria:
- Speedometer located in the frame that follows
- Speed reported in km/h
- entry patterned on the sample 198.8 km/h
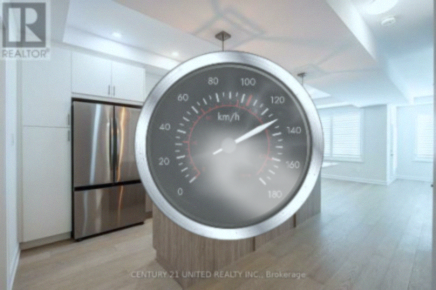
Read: 130 km/h
